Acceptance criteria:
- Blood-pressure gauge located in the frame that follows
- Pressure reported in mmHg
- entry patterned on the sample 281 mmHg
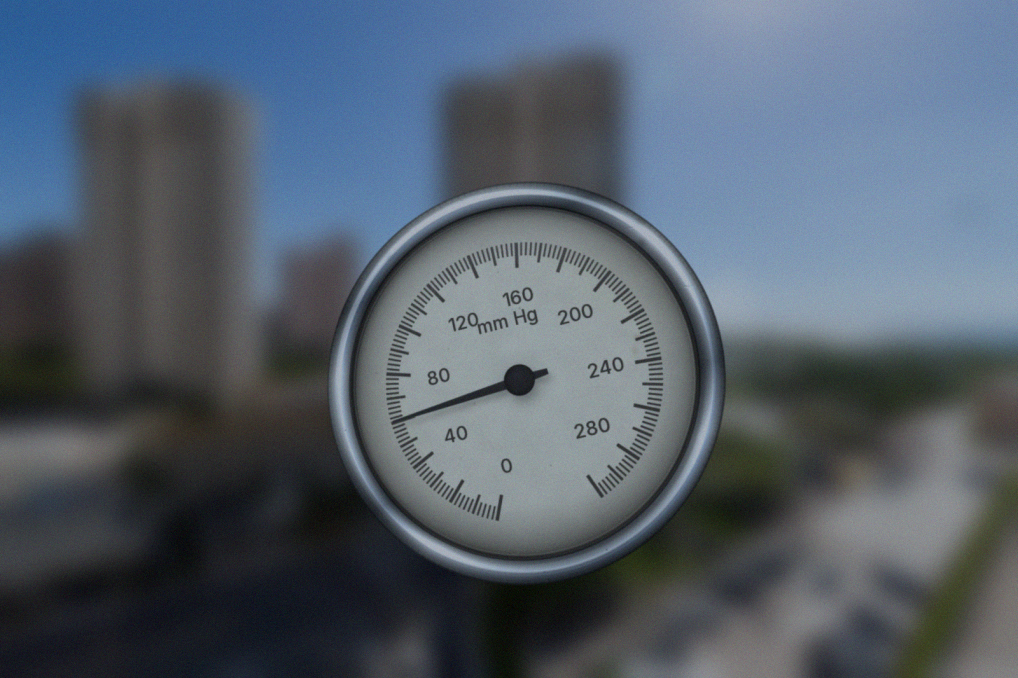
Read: 60 mmHg
